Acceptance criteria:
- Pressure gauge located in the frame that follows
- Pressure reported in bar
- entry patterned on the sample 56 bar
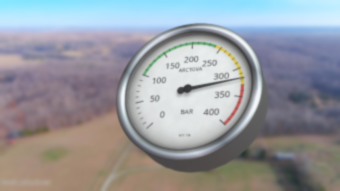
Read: 320 bar
